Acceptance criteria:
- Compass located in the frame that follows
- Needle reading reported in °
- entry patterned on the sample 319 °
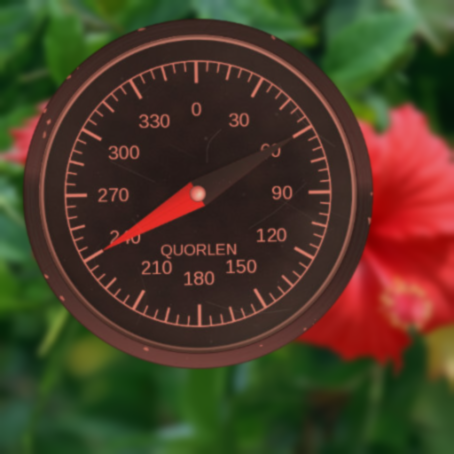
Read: 240 °
